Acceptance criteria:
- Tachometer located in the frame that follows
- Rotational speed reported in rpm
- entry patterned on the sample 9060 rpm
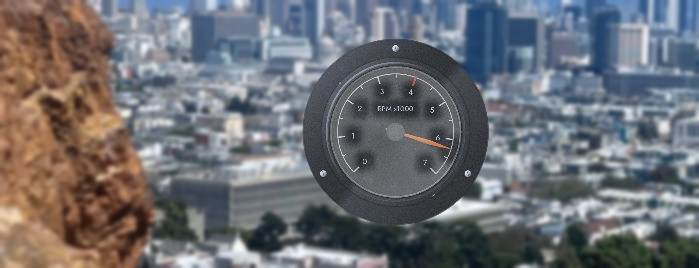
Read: 6250 rpm
